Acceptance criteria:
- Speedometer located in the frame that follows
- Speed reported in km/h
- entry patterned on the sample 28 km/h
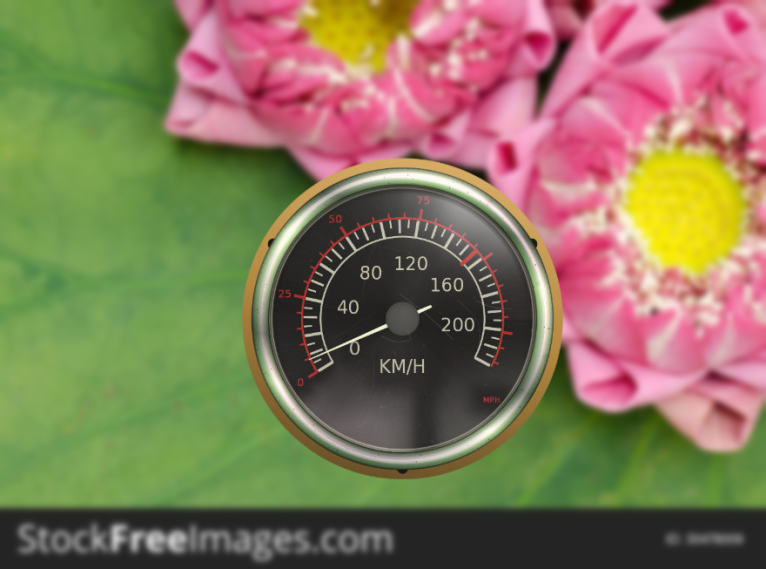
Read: 7.5 km/h
